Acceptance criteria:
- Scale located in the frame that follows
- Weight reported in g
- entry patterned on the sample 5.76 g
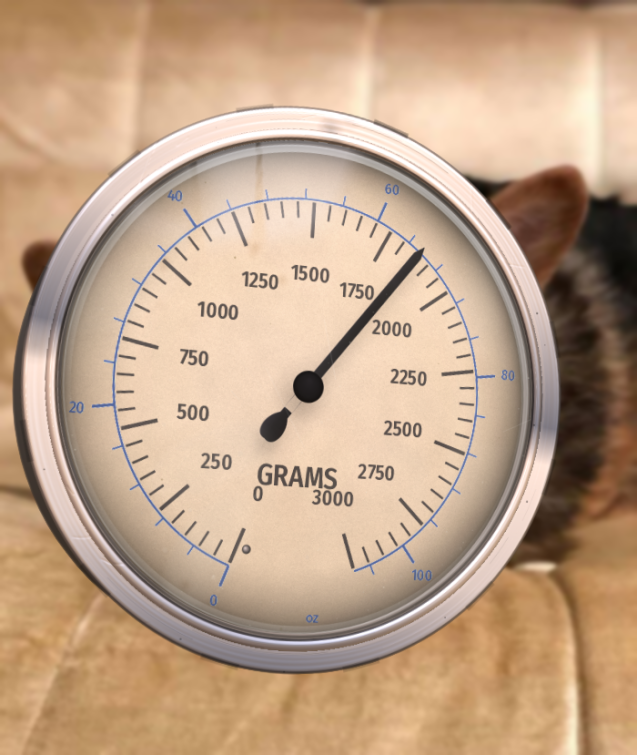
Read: 1850 g
